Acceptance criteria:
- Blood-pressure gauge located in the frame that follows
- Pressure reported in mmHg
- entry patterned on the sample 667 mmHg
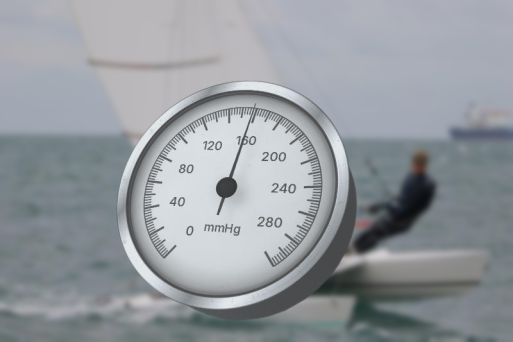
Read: 160 mmHg
